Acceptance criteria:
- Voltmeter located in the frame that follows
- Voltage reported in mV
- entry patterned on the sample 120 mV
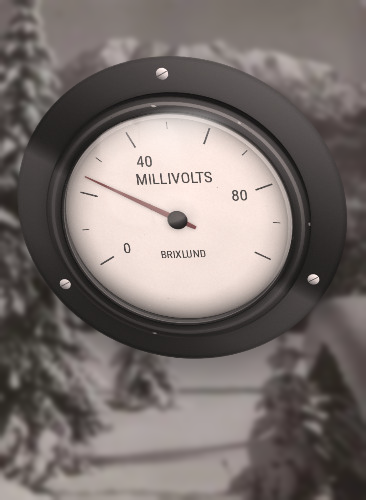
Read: 25 mV
